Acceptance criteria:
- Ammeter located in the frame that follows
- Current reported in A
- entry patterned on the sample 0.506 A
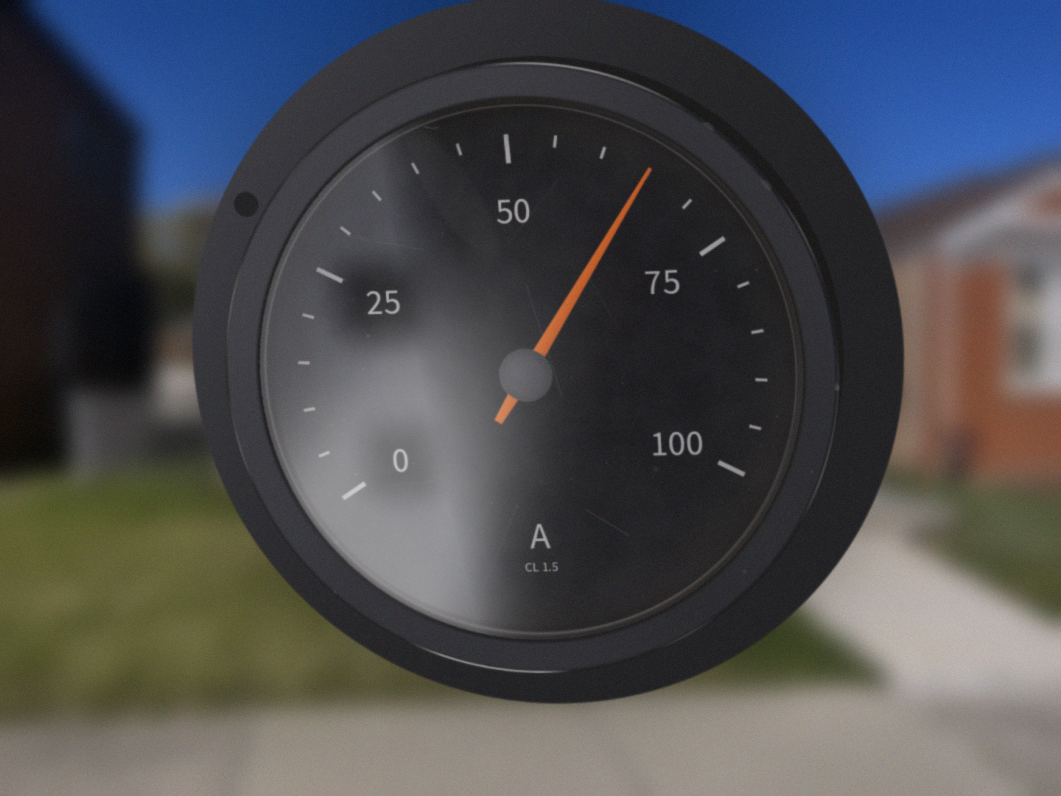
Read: 65 A
